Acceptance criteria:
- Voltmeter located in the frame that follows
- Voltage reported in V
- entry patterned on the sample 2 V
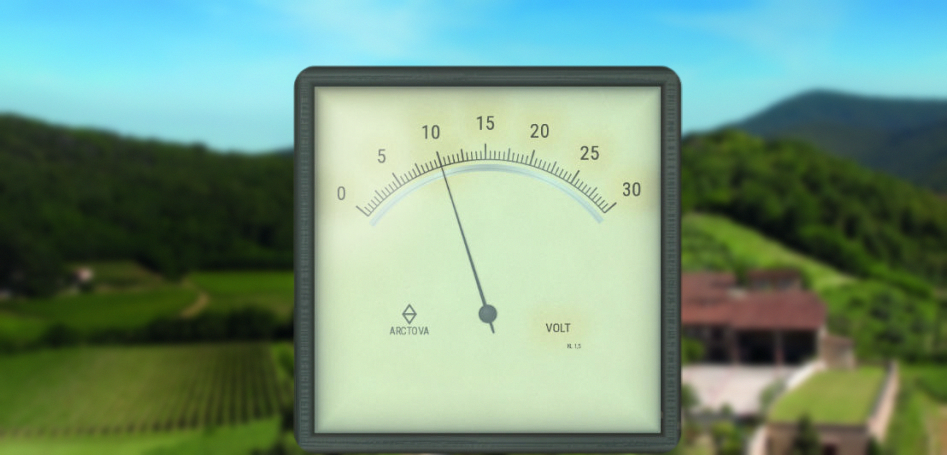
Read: 10 V
